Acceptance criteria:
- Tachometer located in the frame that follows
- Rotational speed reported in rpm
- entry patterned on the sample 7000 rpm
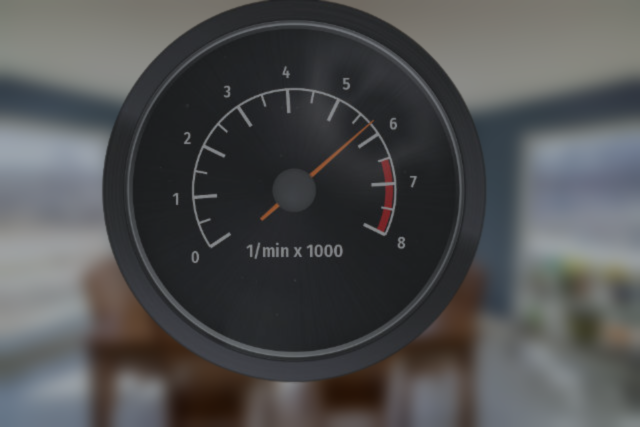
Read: 5750 rpm
